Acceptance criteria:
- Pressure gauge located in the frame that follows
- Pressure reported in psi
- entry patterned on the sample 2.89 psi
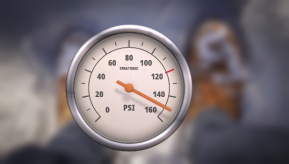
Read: 150 psi
